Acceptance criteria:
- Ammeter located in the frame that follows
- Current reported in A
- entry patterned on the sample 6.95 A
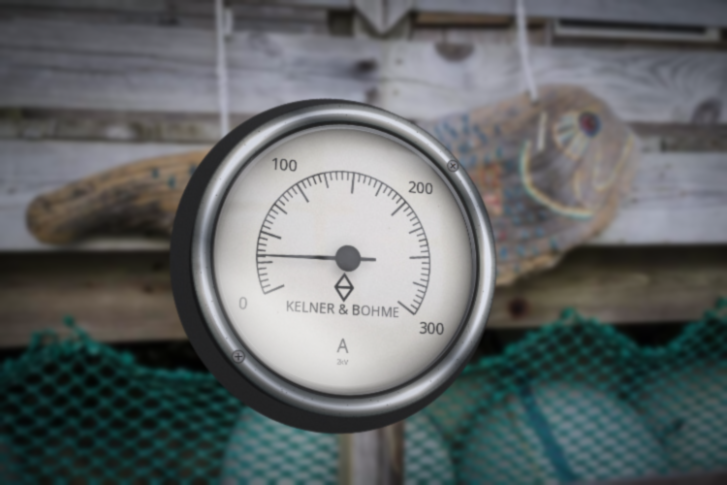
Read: 30 A
